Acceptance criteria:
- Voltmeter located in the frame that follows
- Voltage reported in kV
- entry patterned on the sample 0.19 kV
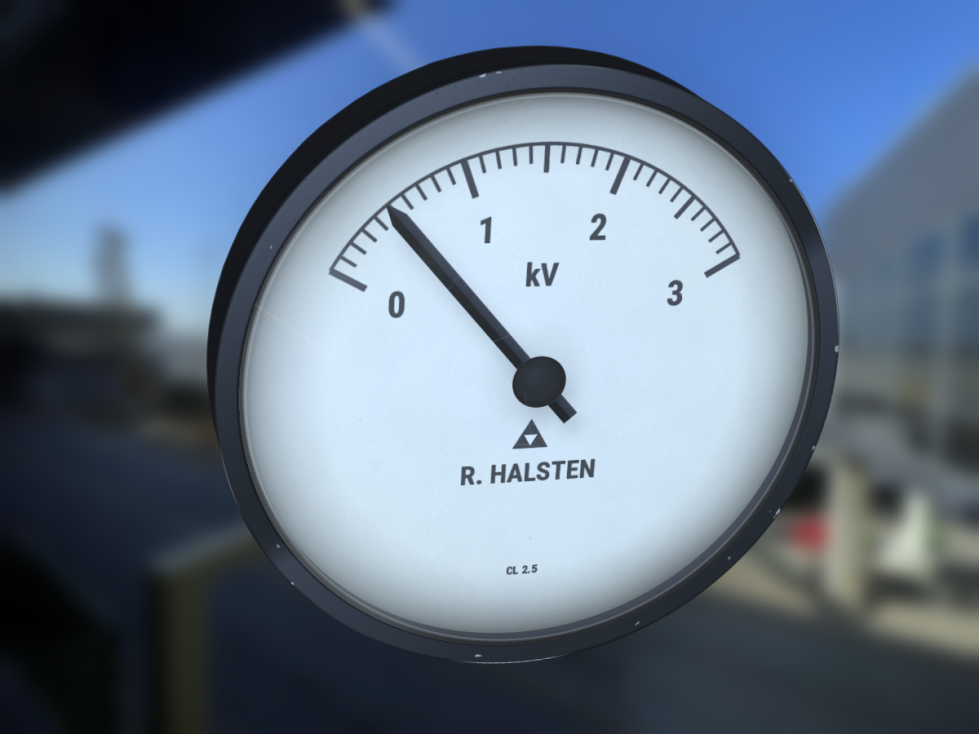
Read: 0.5 kV
